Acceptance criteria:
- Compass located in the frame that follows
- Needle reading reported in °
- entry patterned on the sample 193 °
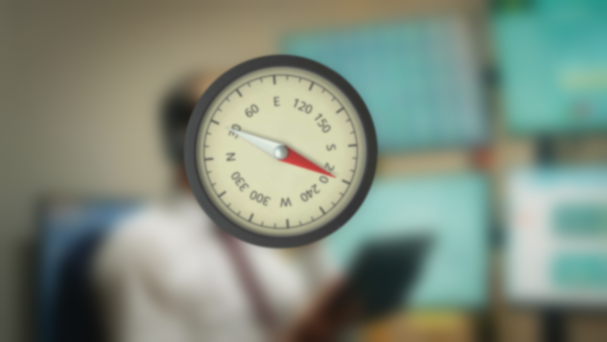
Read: 210 °
